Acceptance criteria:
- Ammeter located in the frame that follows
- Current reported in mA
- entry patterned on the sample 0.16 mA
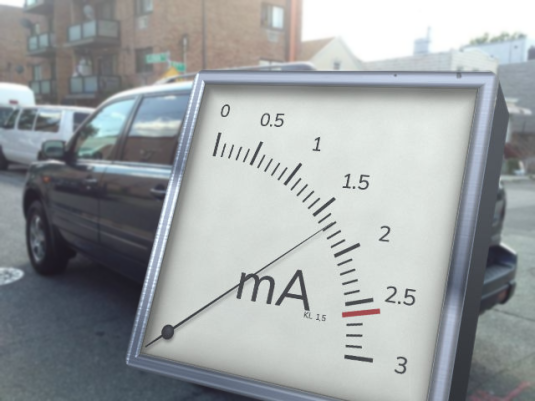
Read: 1.7 mA
